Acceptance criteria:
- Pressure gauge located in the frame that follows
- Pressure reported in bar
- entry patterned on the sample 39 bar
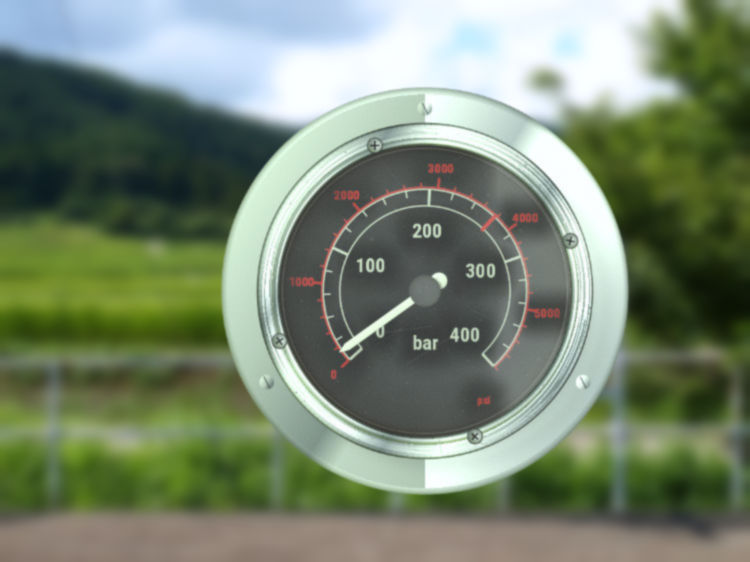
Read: 10 bar
